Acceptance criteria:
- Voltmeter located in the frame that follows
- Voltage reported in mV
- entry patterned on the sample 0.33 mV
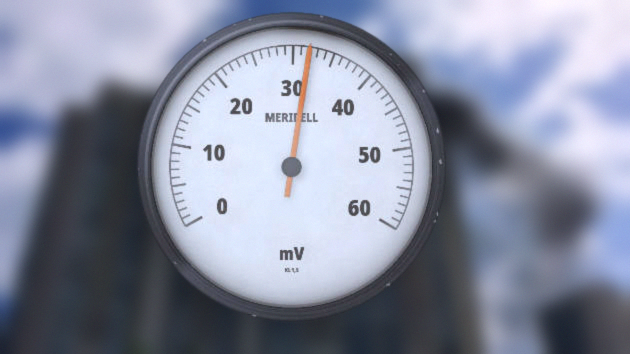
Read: 32 mV
